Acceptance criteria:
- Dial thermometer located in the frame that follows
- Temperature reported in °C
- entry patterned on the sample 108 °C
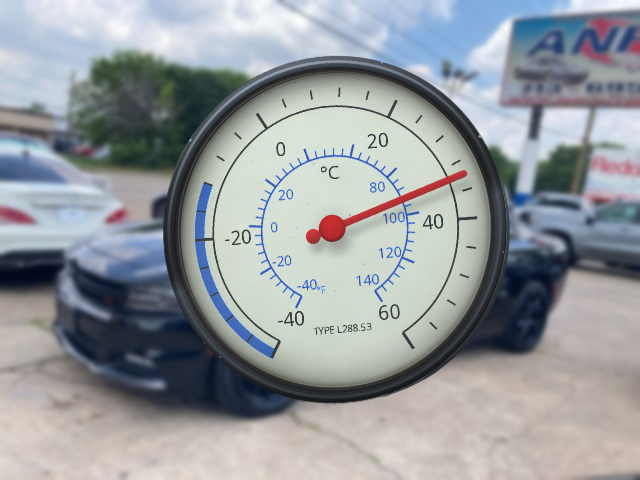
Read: 34 °C
